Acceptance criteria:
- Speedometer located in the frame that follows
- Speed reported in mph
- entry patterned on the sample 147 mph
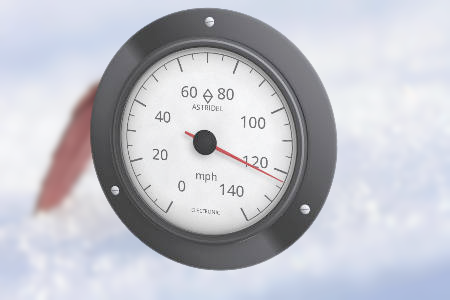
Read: 122.5 mph
